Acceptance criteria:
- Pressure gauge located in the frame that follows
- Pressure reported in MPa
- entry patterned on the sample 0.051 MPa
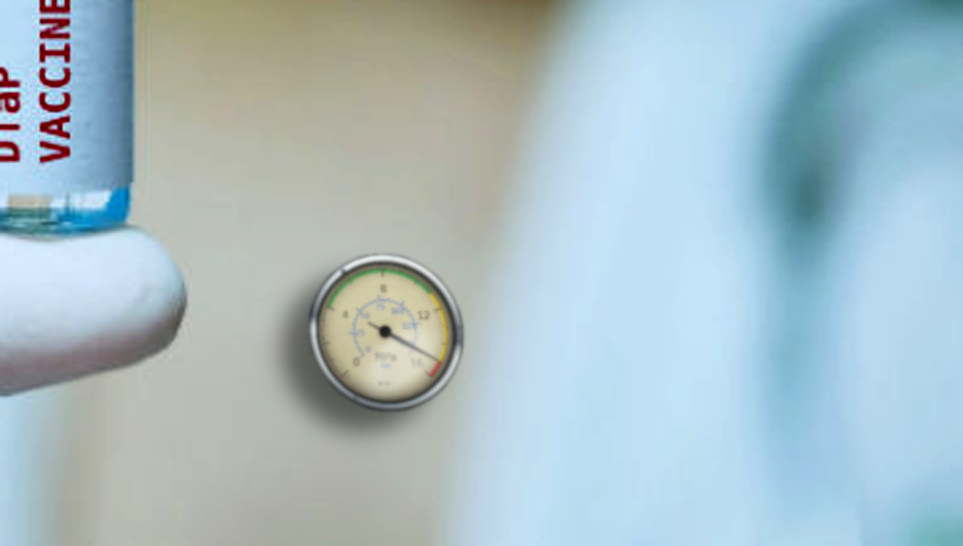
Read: 15 MPa
